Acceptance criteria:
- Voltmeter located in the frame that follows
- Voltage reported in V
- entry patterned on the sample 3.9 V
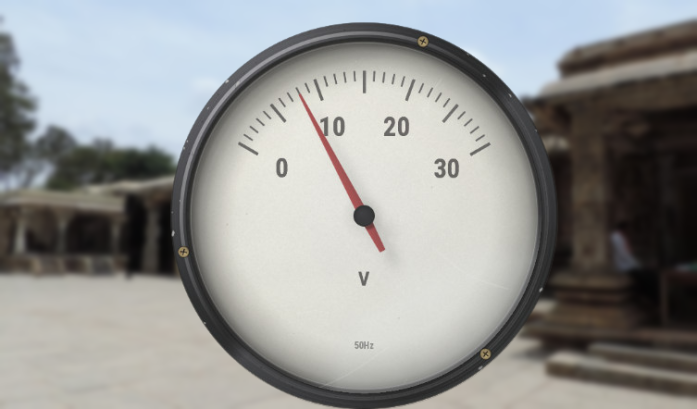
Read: 8 V
